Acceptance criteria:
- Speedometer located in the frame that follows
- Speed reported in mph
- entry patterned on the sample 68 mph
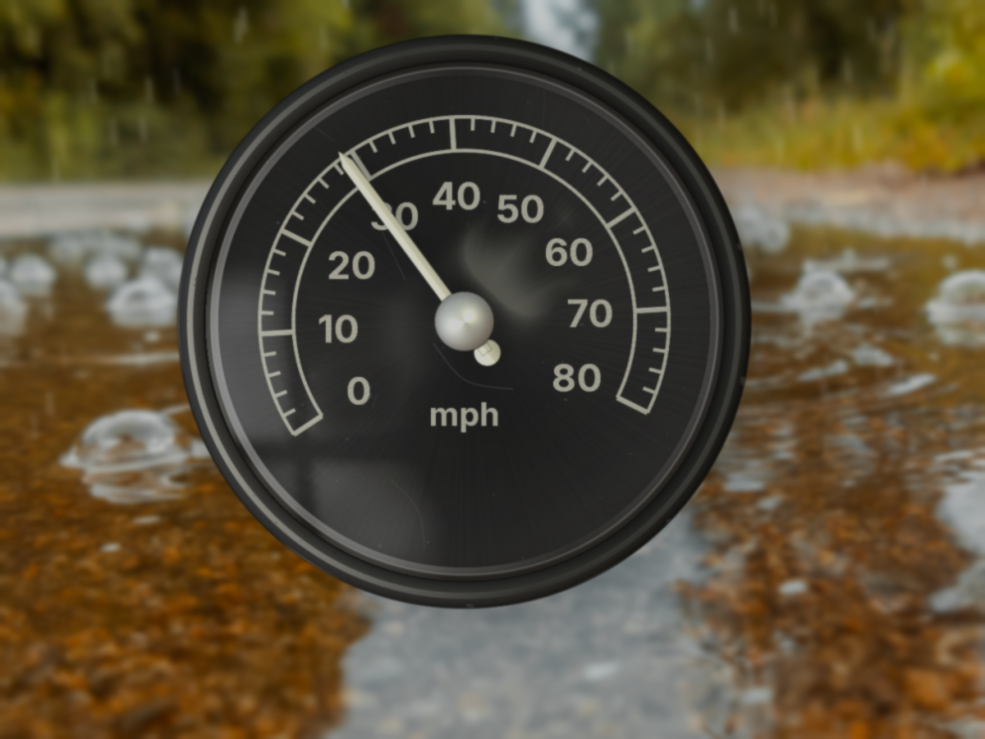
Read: 29 mph
